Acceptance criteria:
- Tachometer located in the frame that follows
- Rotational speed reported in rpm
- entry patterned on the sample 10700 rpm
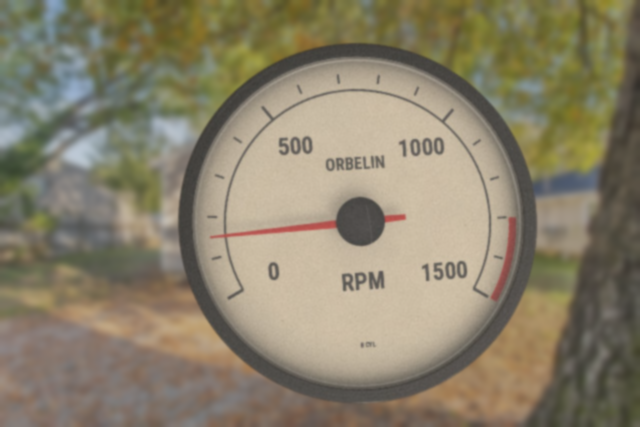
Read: 150 rpm
